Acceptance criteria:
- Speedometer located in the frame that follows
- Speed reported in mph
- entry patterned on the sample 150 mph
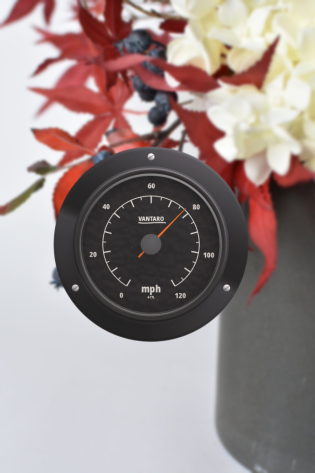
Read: 77.5 mph
